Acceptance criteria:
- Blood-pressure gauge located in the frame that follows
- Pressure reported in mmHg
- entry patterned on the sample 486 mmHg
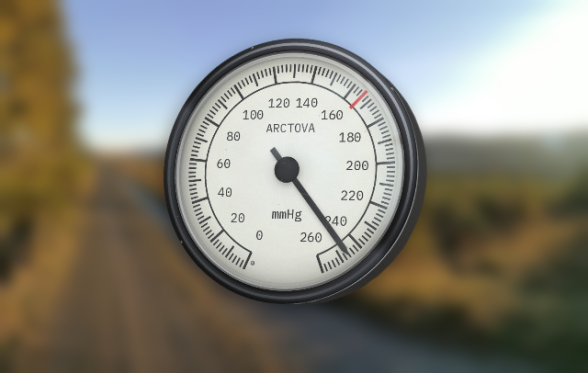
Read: 246 mmHg
